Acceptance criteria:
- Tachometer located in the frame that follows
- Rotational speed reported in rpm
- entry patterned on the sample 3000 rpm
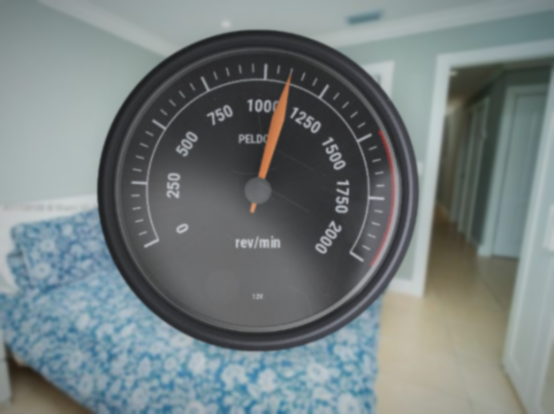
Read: 1100 rpm
